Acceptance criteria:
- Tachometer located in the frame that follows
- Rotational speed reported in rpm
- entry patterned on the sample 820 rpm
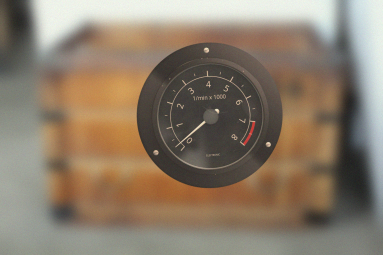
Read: 250 rpm
